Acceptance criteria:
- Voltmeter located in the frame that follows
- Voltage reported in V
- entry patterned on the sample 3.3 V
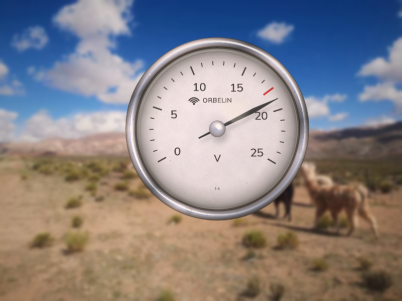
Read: 19 V
